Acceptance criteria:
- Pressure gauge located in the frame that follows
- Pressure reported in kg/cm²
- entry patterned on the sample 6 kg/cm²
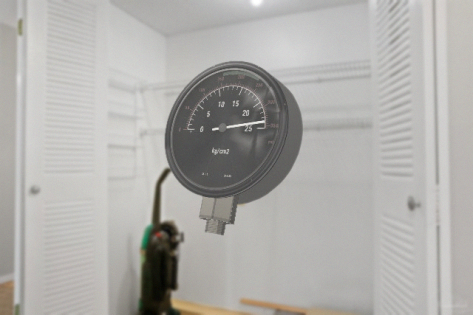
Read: 24 kg/cm²
